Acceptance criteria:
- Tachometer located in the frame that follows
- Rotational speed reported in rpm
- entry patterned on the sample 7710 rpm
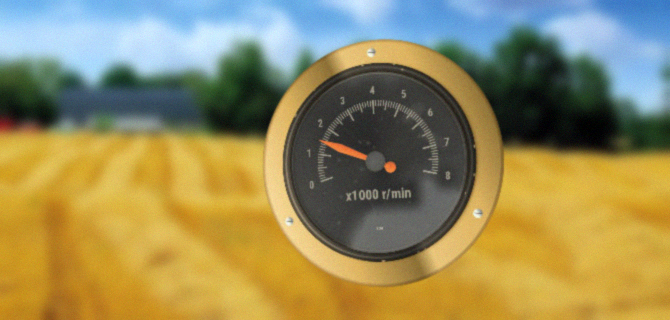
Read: 1500 rpm
